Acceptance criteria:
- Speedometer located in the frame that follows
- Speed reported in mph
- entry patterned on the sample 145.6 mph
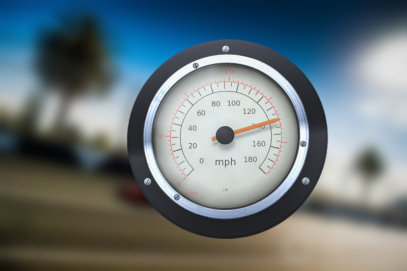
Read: 140 mph
